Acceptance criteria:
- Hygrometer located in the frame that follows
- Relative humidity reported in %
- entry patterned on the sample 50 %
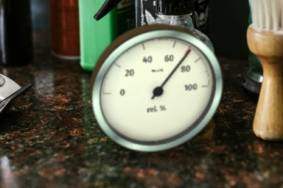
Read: 70 %
